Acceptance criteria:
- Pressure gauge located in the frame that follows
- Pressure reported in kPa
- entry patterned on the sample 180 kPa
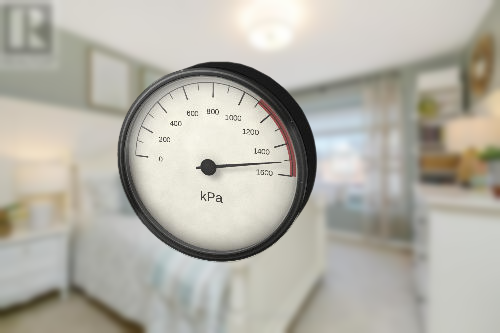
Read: 1500 kPa
